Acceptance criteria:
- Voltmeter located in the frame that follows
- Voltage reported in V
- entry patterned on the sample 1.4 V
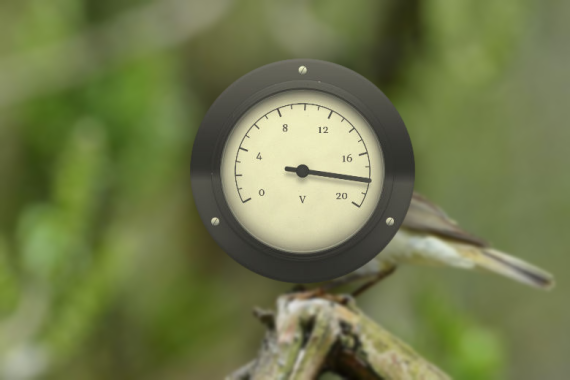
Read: 18 V
